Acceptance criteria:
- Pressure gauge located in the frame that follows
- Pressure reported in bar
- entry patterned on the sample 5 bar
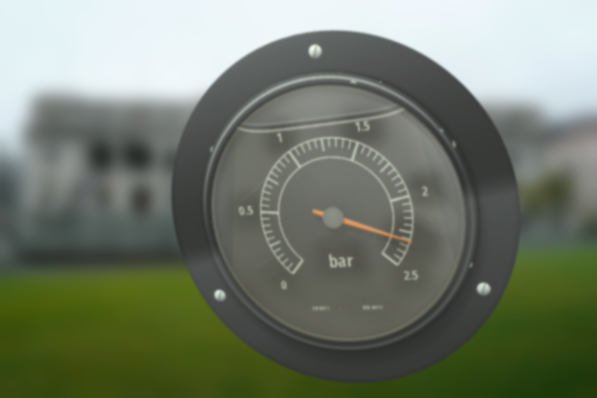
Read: 2.3 bar
